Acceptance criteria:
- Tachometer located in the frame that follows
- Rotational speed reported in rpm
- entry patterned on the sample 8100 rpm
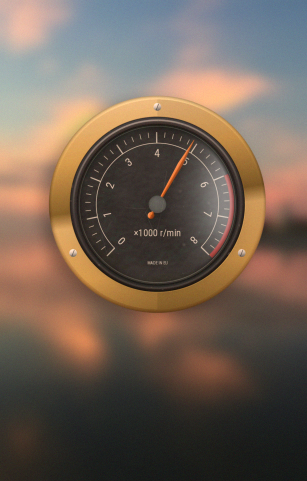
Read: 4900 rpm
